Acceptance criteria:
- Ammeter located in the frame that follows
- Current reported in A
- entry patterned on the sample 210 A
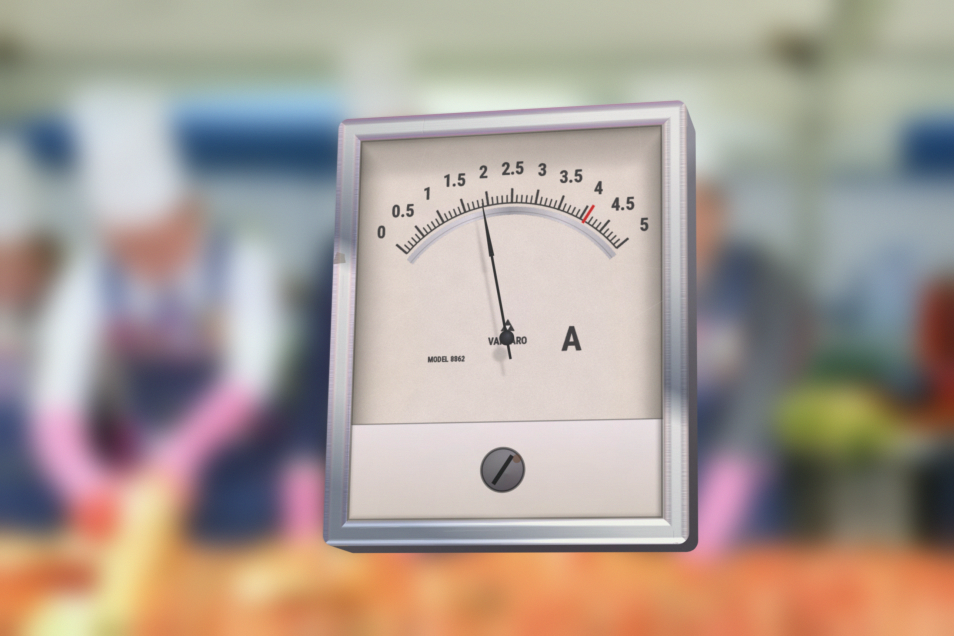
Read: 1.9 A
